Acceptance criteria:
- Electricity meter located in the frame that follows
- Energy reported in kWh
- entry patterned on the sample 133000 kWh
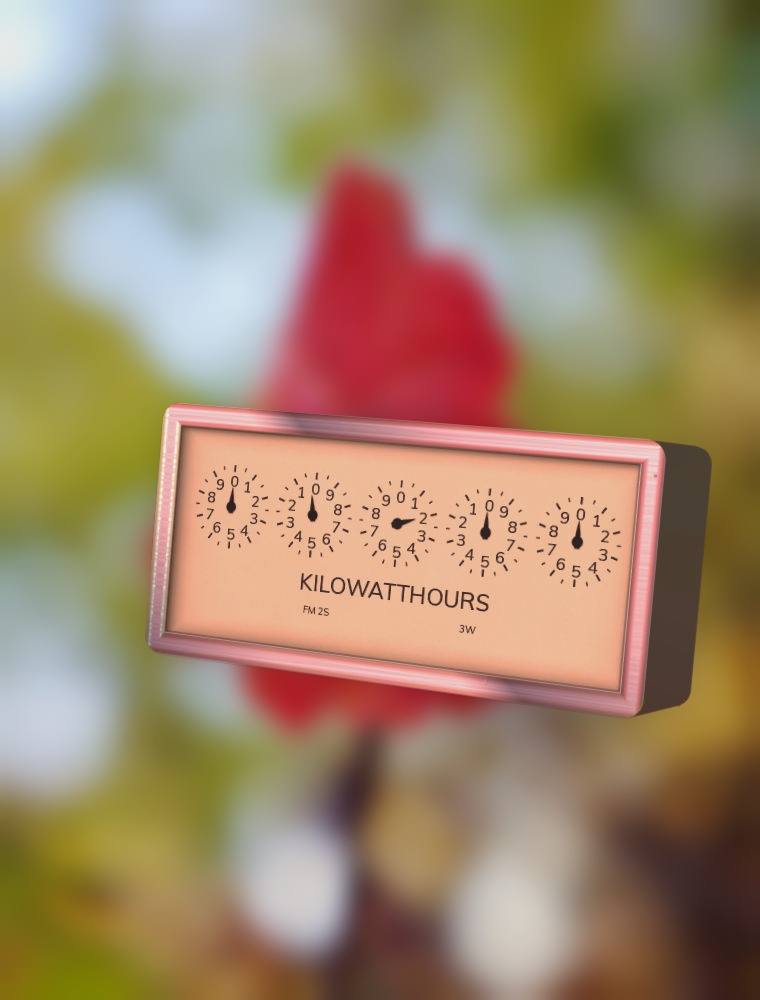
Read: 200 kWh
